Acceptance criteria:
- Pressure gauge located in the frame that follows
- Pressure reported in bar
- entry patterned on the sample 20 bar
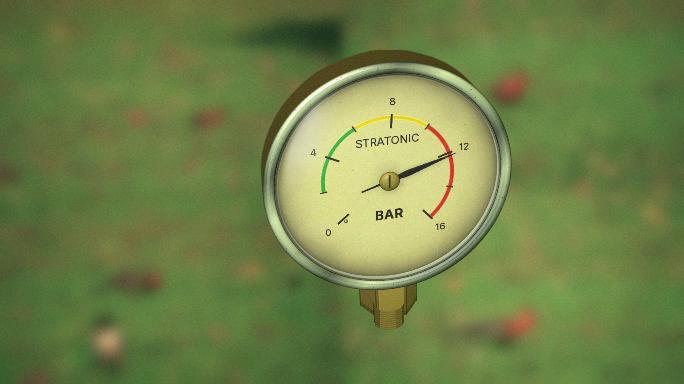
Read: 12 bar
